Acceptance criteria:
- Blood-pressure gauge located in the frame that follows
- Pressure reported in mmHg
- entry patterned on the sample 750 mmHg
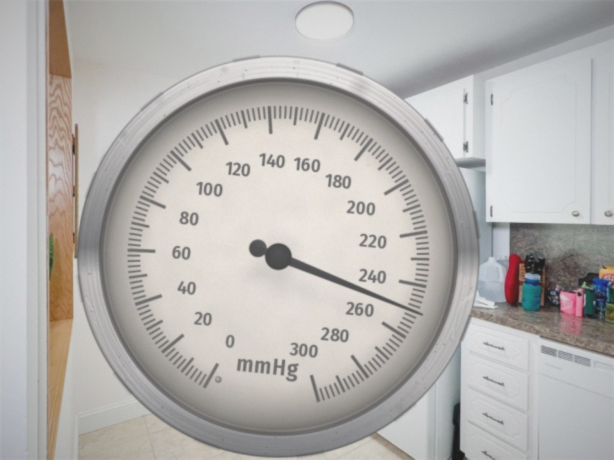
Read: 250 mmHg
